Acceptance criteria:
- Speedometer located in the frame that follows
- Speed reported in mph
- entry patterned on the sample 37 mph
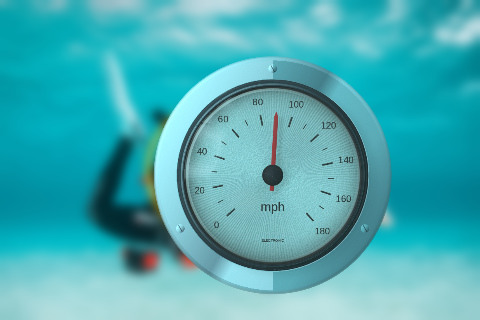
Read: 90 mph
